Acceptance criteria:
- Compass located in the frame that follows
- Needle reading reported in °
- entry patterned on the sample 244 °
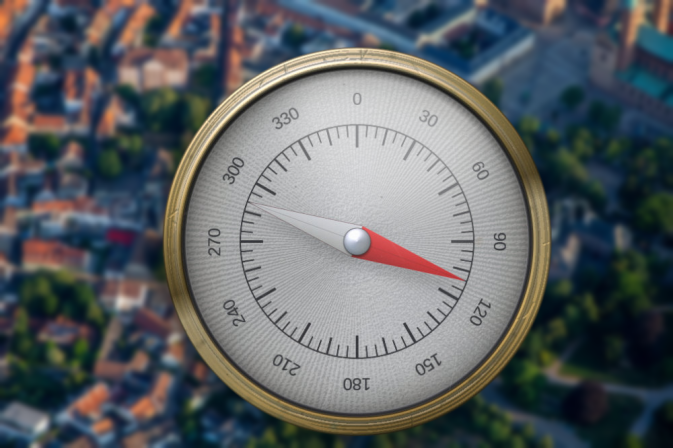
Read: 110 °
